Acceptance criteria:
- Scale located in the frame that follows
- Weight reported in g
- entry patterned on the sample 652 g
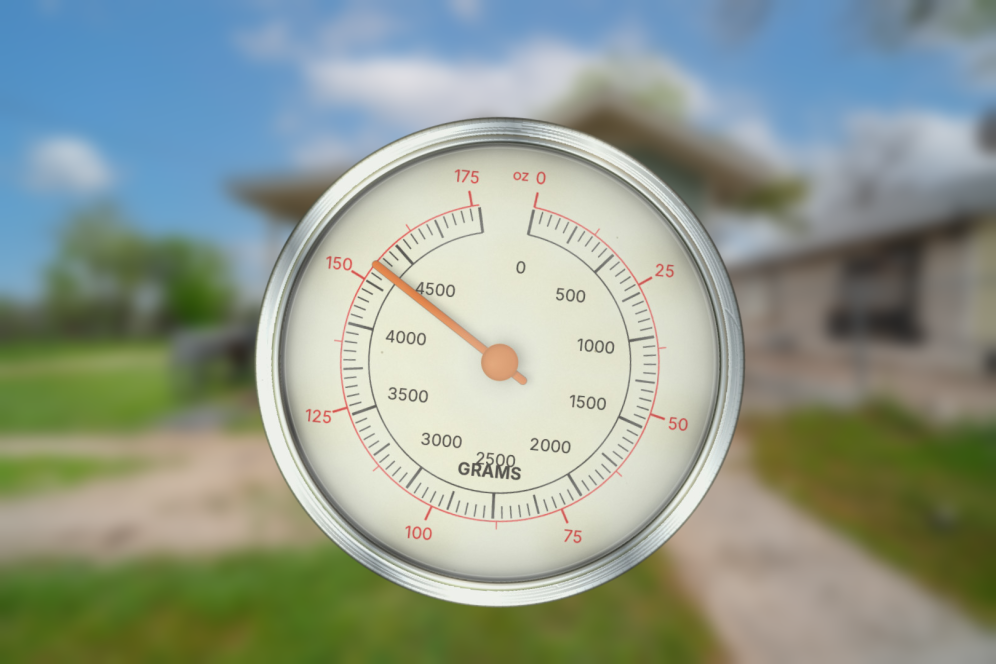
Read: 4350 g
